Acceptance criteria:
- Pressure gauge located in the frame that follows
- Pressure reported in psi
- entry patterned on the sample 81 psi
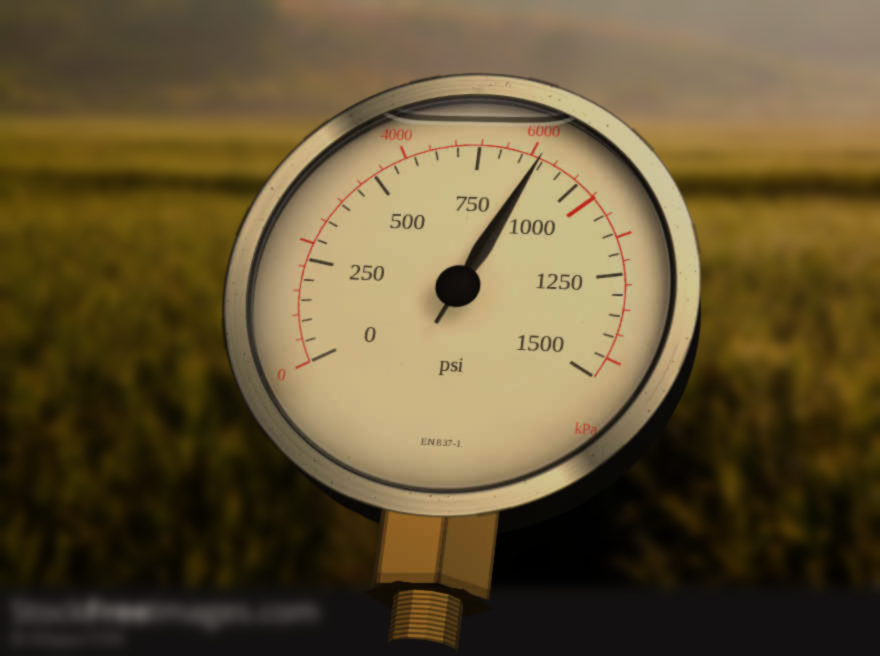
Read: 900 psi
